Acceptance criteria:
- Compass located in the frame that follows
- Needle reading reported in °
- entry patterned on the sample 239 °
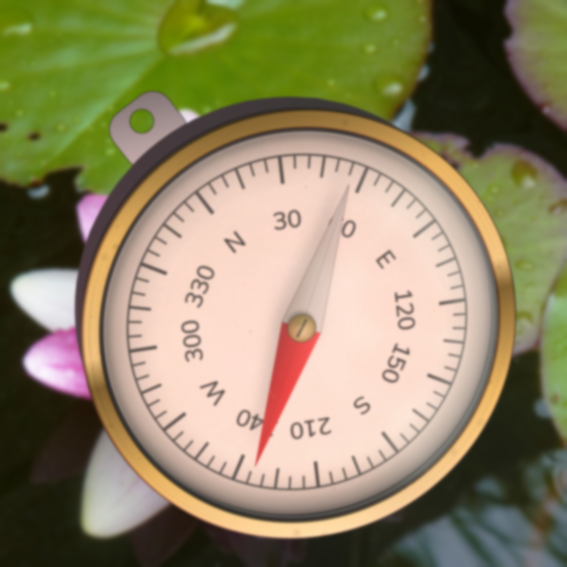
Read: 235 °
